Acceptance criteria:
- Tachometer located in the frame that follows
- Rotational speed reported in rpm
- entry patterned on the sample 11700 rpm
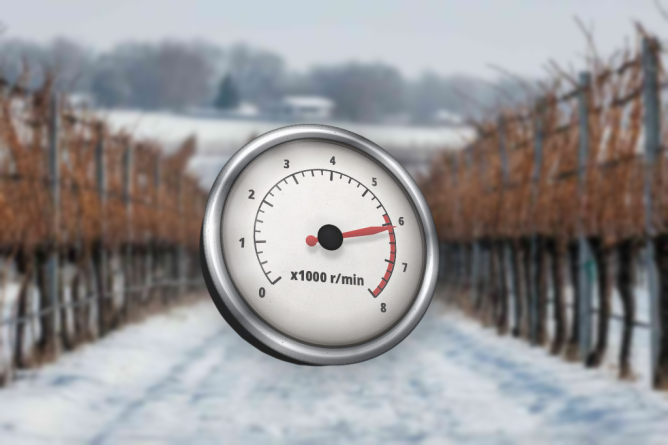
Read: 6125 rpm
